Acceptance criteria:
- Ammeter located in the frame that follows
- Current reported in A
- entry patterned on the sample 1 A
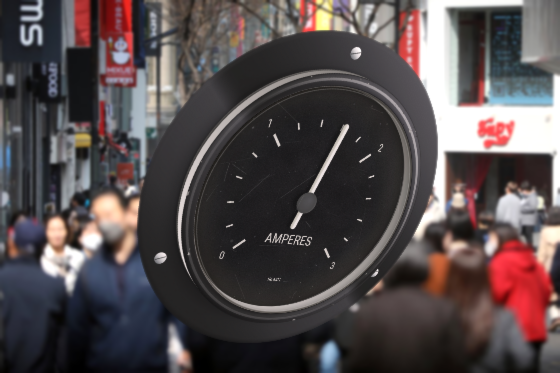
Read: 1.6 A
